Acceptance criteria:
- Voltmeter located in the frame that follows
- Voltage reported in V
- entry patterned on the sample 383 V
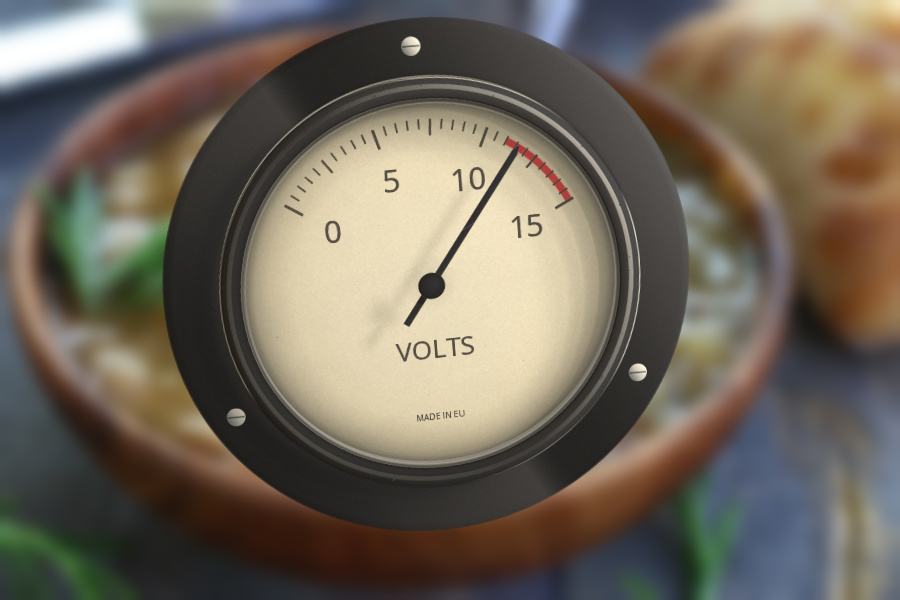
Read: 11.5 V
